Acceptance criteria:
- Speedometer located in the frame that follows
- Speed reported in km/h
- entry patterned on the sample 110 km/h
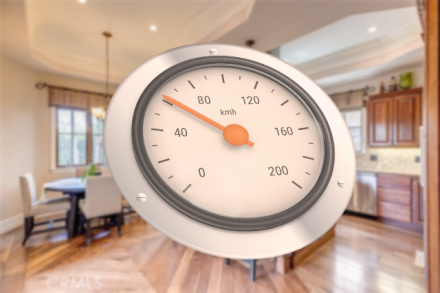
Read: 60 km/h
